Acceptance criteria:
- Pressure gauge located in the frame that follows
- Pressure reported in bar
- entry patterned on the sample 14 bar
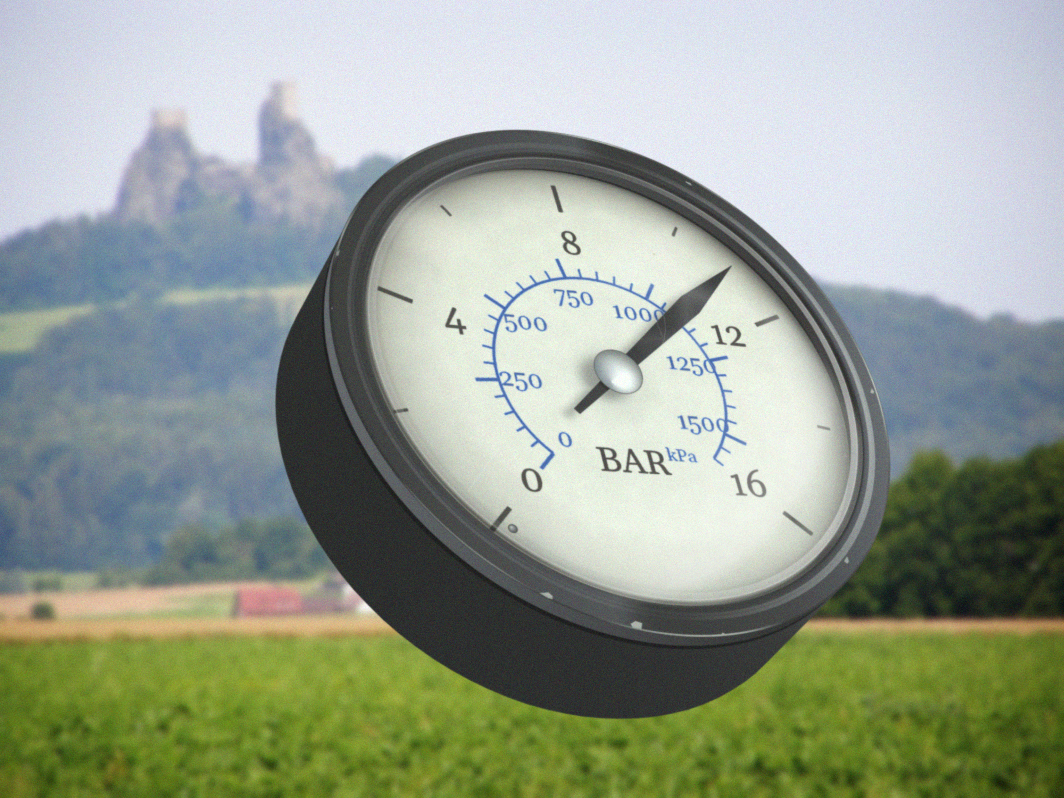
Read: 11 bar
